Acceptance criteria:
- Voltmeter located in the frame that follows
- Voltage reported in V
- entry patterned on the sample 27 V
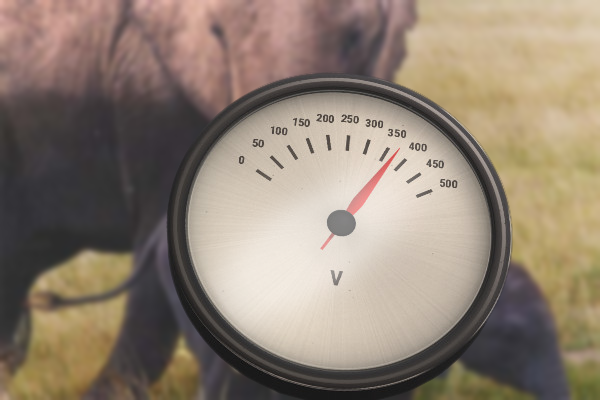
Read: 375 V
